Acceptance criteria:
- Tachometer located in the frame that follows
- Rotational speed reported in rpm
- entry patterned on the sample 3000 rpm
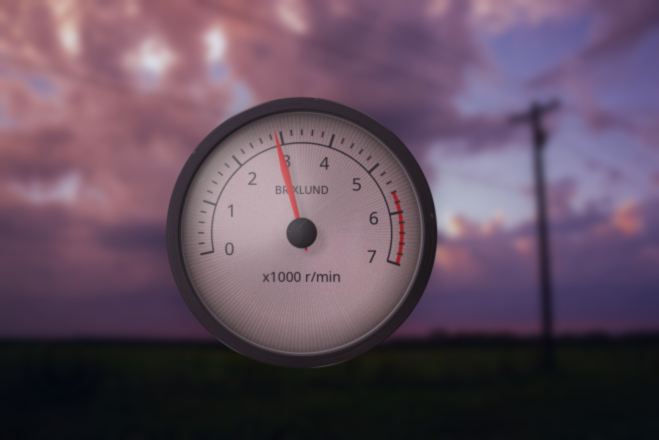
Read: 2900 rpm
